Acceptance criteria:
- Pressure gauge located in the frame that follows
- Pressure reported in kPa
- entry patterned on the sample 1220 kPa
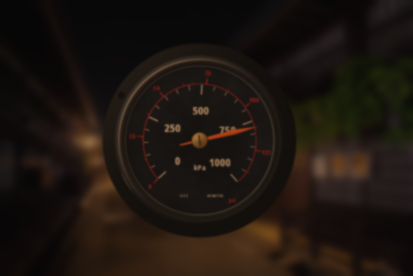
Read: 775 kPa
